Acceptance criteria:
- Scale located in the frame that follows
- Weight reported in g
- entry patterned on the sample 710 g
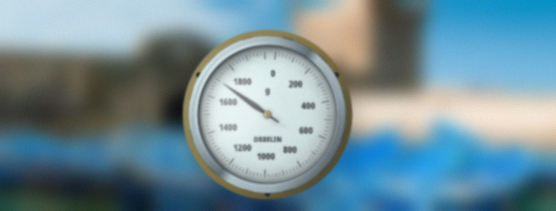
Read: 1700 g
